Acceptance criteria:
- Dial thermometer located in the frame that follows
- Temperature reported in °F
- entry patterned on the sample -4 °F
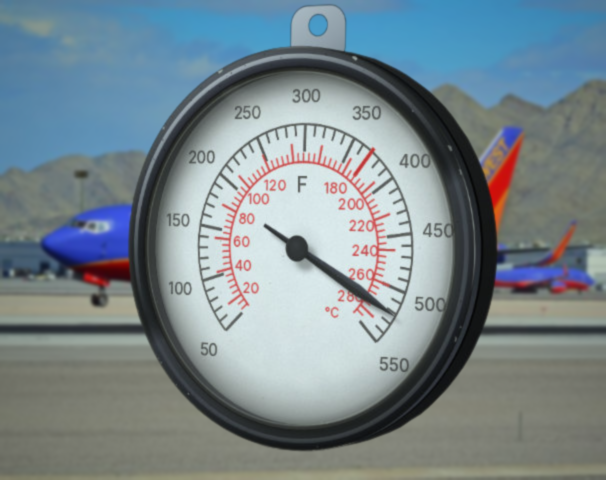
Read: 520 °F
